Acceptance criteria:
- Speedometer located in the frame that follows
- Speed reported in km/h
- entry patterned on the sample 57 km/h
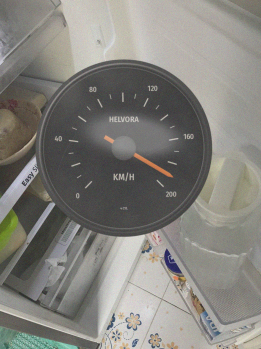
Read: 190 km/h
